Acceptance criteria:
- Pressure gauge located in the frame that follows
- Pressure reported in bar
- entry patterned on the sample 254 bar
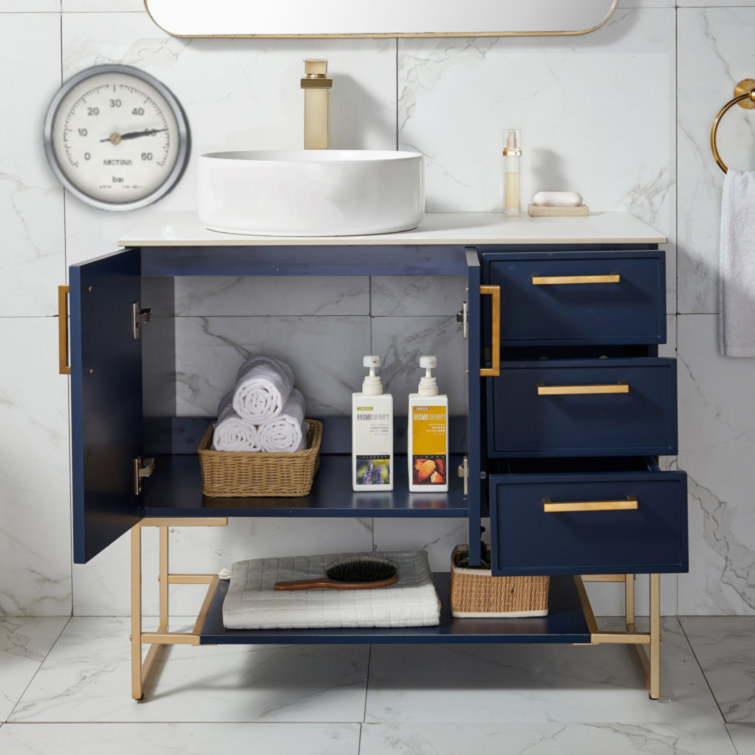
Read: 50 bar
